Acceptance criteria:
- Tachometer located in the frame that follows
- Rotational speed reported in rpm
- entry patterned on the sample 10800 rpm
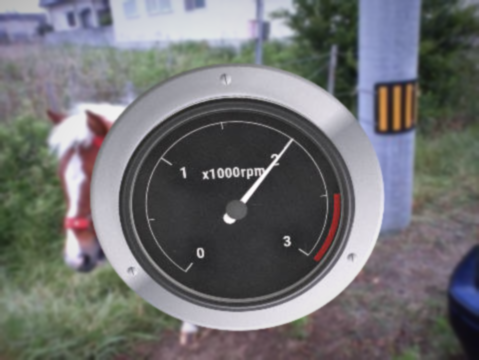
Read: 2000 rpm
